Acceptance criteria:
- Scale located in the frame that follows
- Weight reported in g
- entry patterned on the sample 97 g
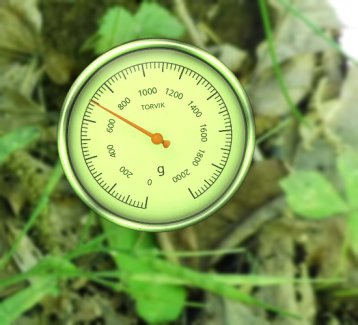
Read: 700 g
